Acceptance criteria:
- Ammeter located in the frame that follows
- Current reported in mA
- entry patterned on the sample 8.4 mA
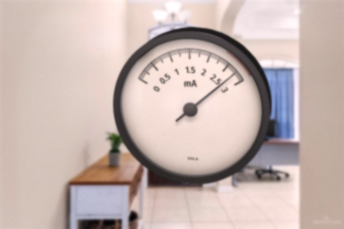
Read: 2.75 mA
